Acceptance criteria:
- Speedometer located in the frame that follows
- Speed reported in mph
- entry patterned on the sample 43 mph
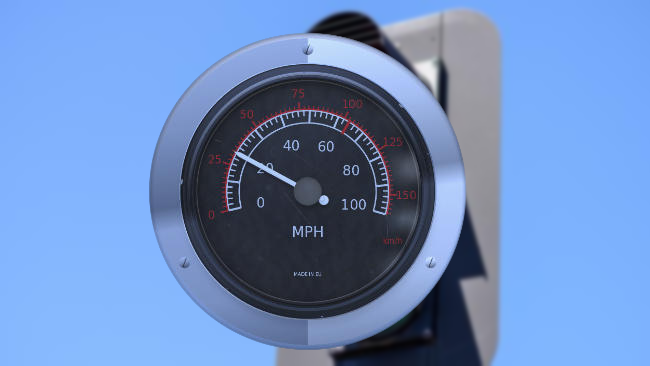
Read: 20 mph
